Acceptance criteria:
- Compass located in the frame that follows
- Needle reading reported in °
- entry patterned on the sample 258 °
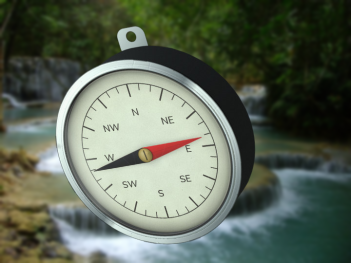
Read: 80 °
